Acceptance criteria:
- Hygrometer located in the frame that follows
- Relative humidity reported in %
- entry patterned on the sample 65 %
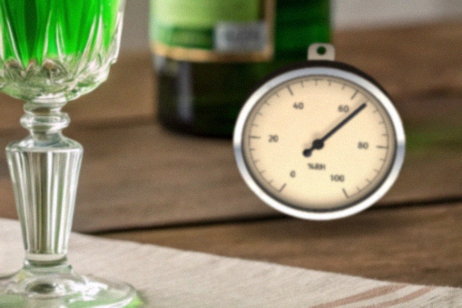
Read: 64 %
